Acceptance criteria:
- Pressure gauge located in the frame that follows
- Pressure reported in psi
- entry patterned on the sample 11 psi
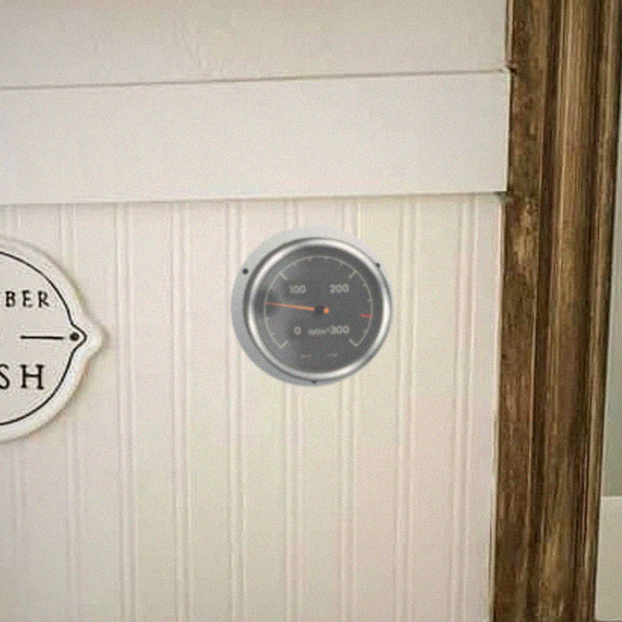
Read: 60 psi
